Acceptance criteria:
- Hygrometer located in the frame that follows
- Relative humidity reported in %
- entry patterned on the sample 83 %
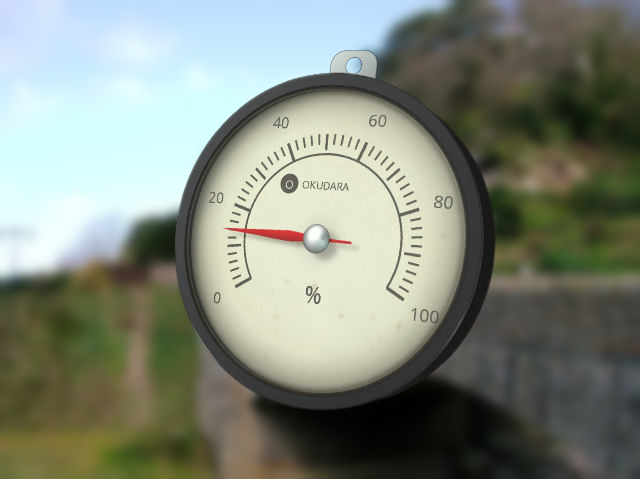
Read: 14 %
